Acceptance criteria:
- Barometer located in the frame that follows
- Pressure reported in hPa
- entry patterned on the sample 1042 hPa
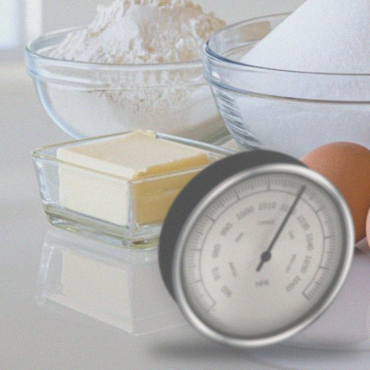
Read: 1020 hPa
